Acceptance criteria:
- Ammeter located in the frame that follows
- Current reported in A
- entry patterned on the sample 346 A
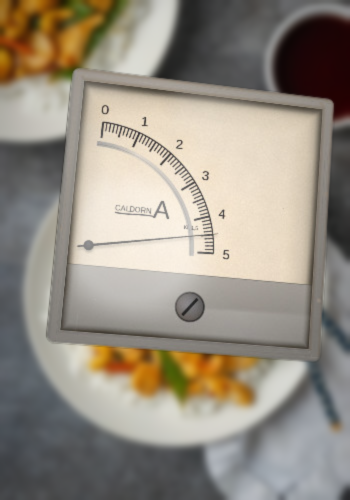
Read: 4.5 A
